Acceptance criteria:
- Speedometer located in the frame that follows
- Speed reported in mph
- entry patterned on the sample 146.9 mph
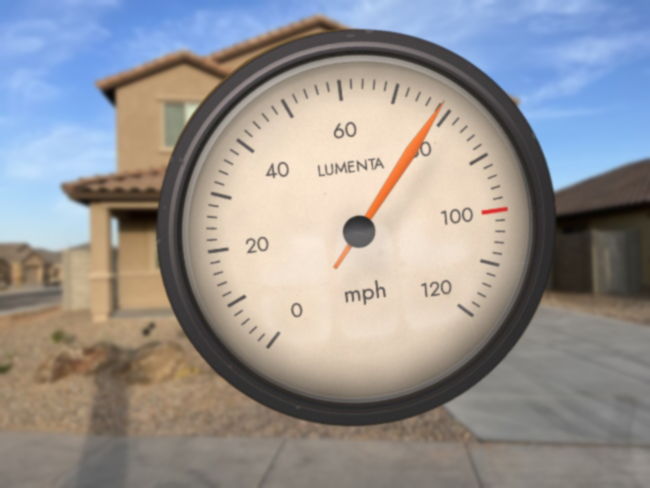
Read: 78 mph
